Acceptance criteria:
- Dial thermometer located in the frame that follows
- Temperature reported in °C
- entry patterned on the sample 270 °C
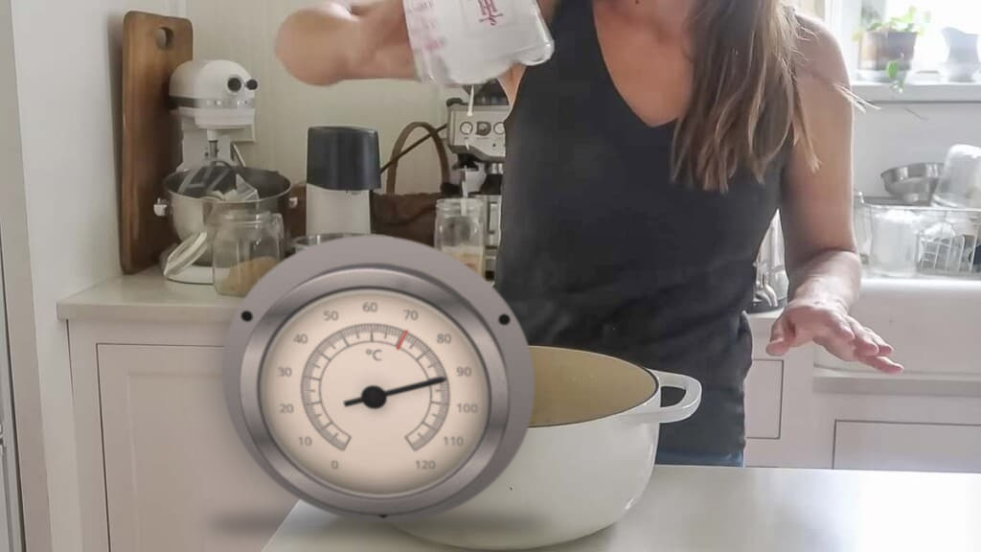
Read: 90 °C
